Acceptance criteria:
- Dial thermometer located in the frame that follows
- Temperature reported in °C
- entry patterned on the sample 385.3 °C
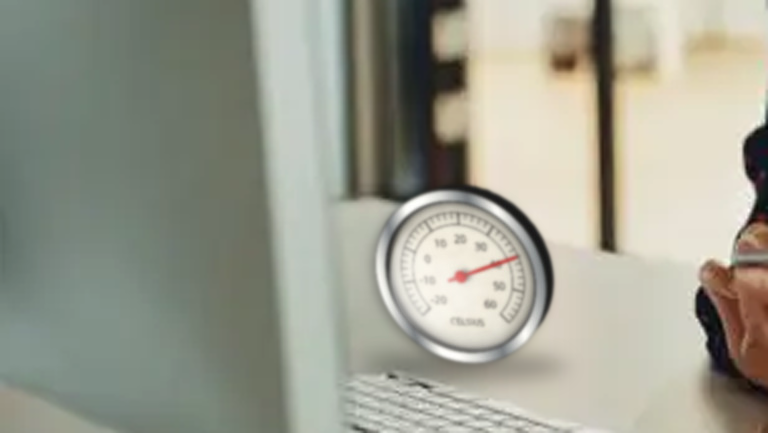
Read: 40 °C
